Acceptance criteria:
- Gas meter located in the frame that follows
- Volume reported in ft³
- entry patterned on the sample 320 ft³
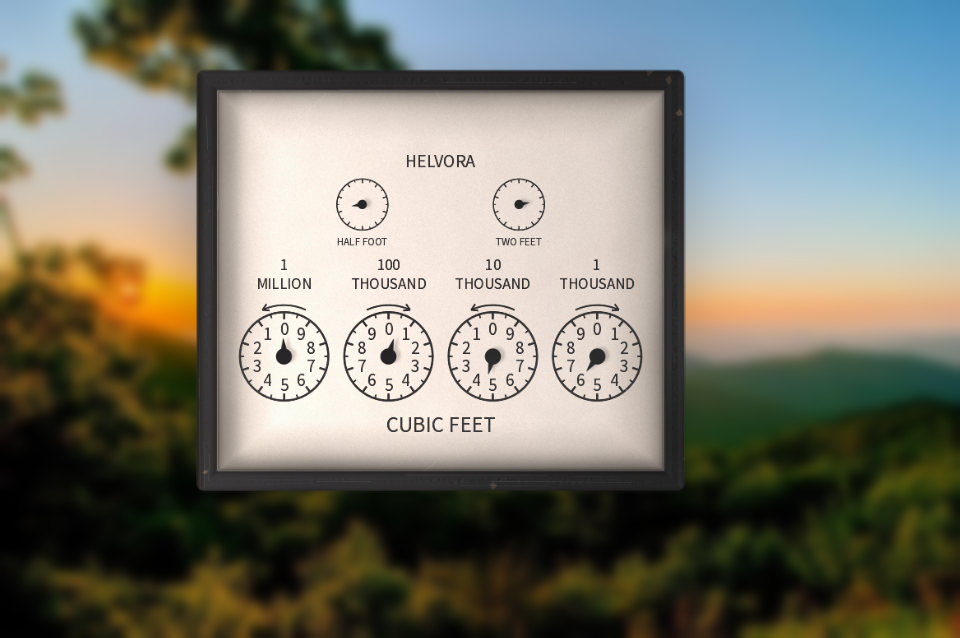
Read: 4600 ft³
